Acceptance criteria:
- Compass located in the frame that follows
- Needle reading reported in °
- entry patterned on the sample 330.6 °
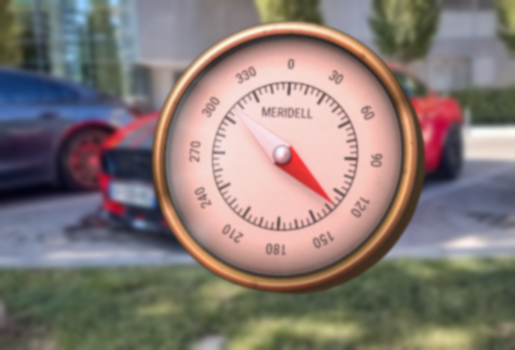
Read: 130 °
